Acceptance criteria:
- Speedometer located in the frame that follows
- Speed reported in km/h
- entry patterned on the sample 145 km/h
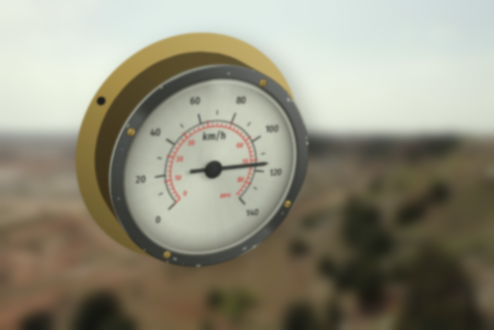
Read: 115 km/h
